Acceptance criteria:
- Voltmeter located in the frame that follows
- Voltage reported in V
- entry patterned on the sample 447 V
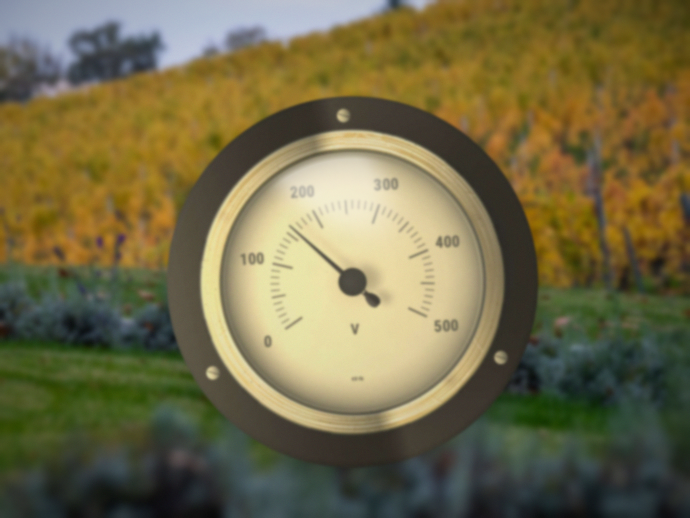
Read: 160 V
